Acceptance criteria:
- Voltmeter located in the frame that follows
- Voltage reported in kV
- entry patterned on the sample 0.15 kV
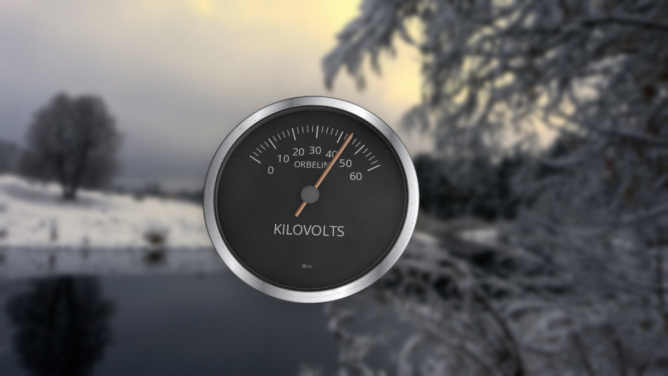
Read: 44 kV
